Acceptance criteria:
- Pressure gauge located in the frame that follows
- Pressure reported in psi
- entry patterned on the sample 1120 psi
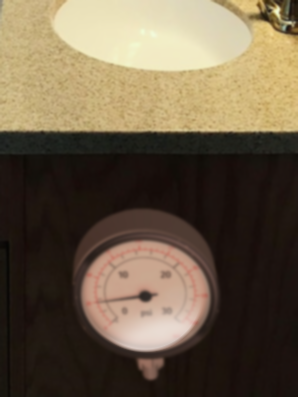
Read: 4 psi
